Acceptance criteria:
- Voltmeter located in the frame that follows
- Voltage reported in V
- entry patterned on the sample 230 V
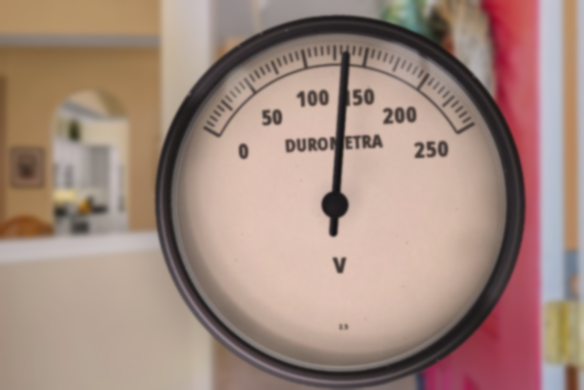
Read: 135 V
